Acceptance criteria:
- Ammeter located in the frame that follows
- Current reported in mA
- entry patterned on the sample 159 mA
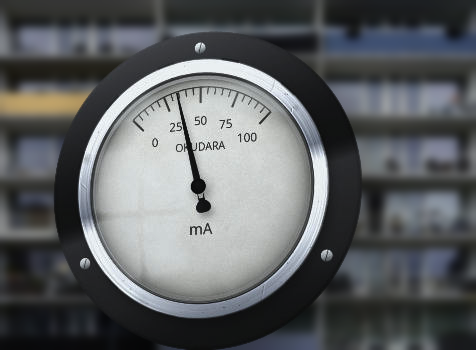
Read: 35 mA
